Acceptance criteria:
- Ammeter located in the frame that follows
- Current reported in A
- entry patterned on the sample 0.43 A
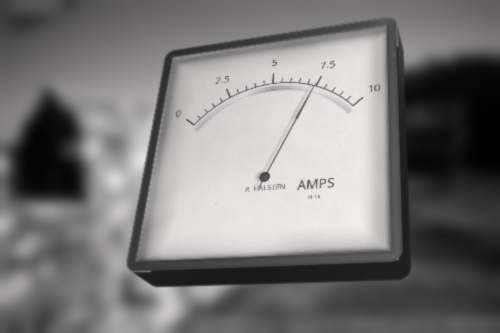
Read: 7.5 A
